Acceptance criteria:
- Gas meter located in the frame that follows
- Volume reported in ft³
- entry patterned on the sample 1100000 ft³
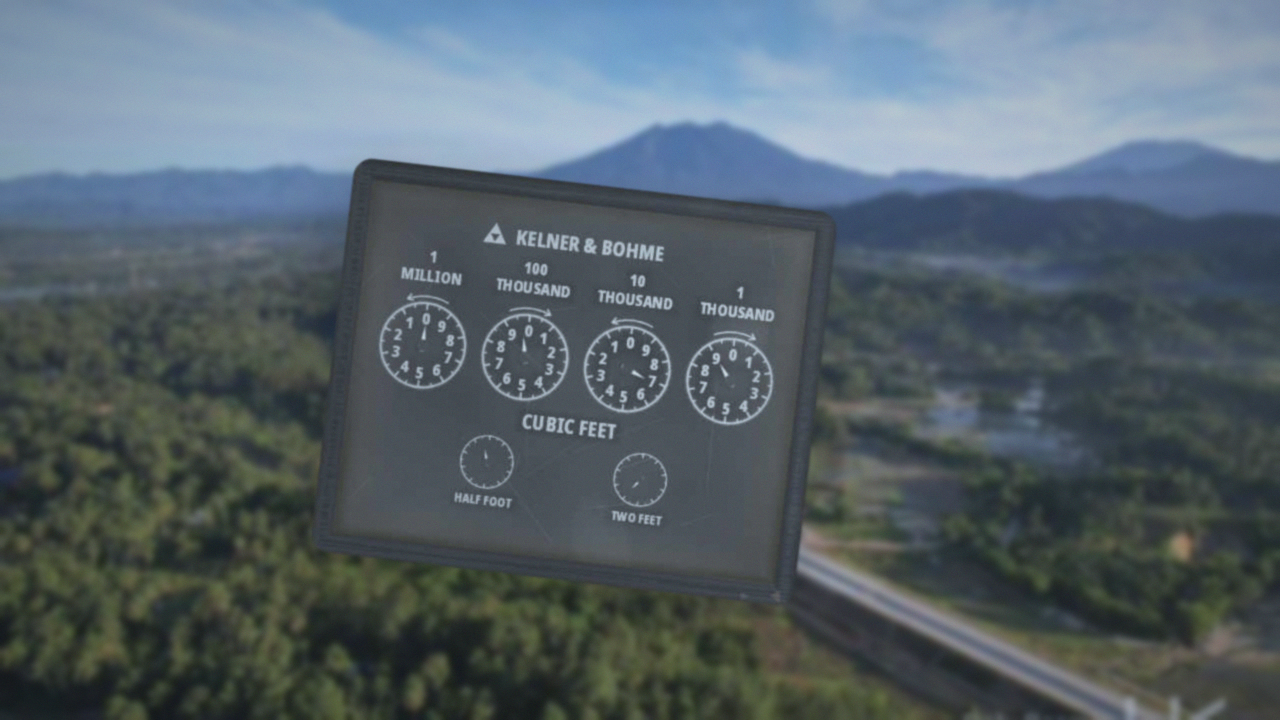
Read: 996900 ft³
